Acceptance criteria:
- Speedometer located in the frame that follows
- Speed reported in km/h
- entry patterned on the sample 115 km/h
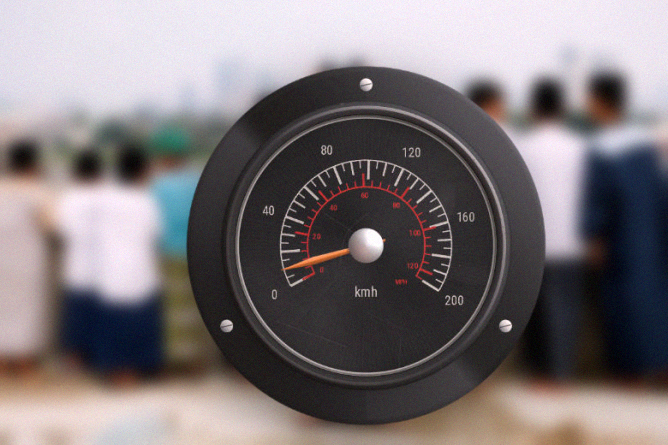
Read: 10 km/h
